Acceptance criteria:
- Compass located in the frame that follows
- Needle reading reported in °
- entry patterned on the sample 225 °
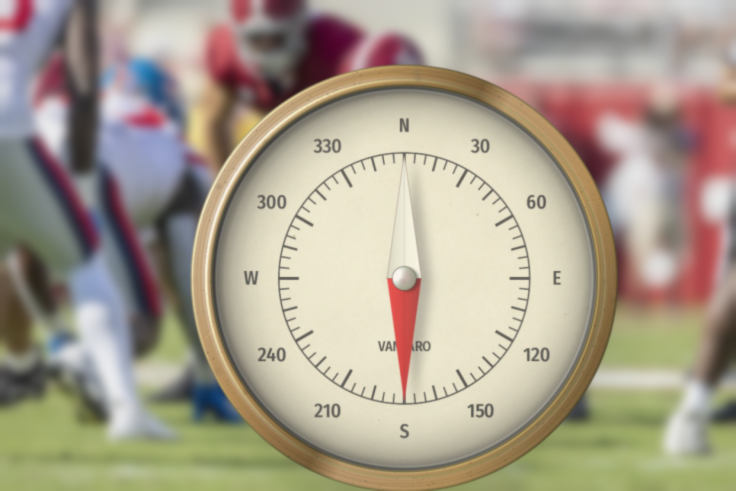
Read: 180 °
